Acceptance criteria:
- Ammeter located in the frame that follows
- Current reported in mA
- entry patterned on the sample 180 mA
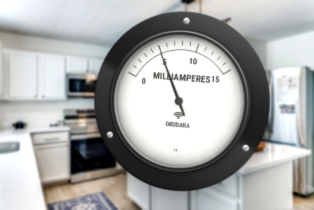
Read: 5 mA
